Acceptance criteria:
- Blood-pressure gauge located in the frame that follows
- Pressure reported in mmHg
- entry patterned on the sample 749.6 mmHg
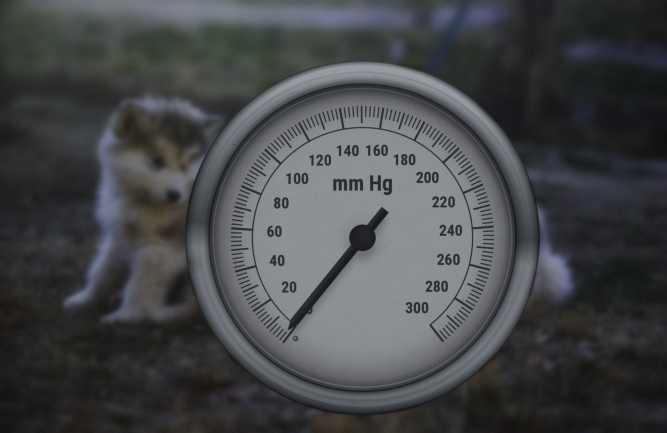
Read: 2 mmHg
